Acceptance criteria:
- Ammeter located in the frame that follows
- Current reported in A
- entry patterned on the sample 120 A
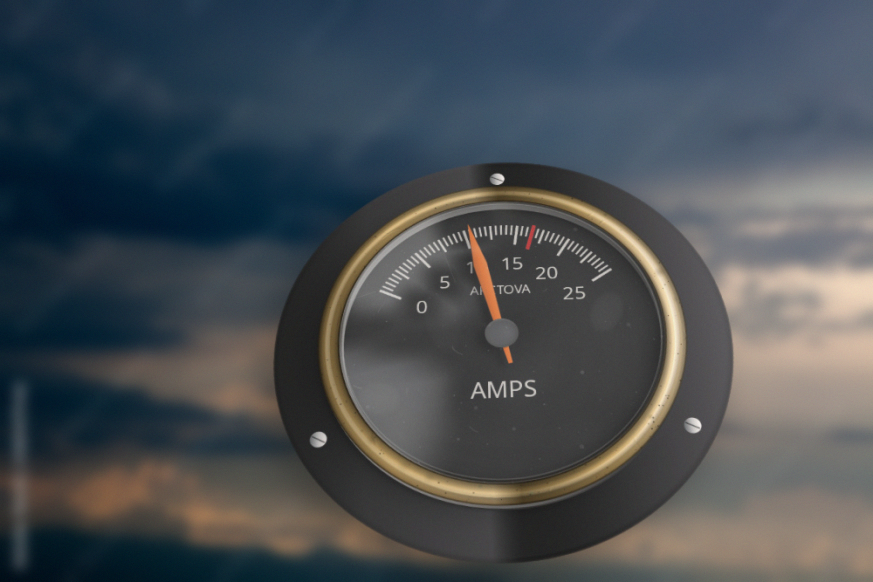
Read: 10.5 A
